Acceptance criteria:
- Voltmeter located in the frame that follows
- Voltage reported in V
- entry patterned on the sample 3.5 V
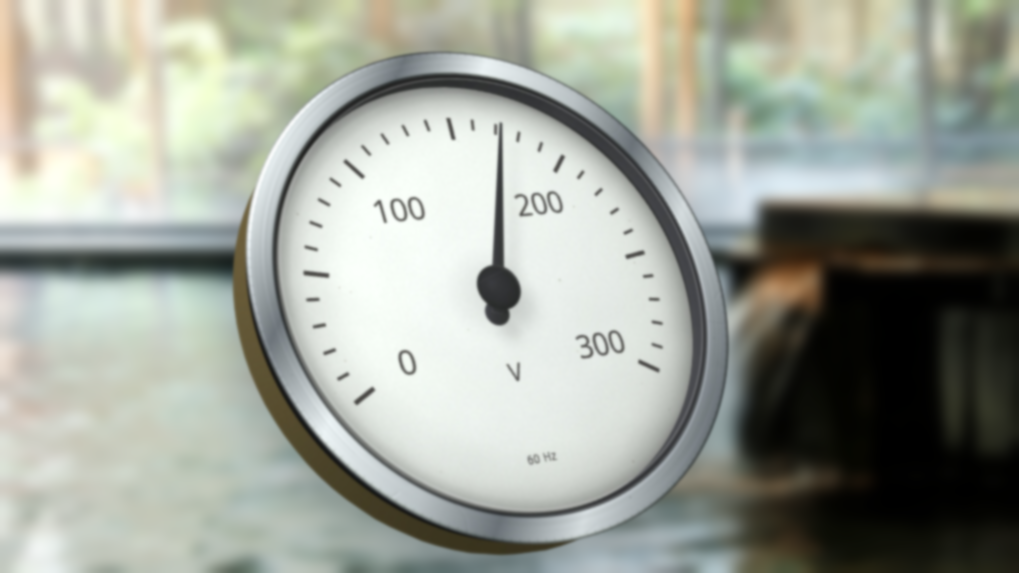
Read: 170 V
